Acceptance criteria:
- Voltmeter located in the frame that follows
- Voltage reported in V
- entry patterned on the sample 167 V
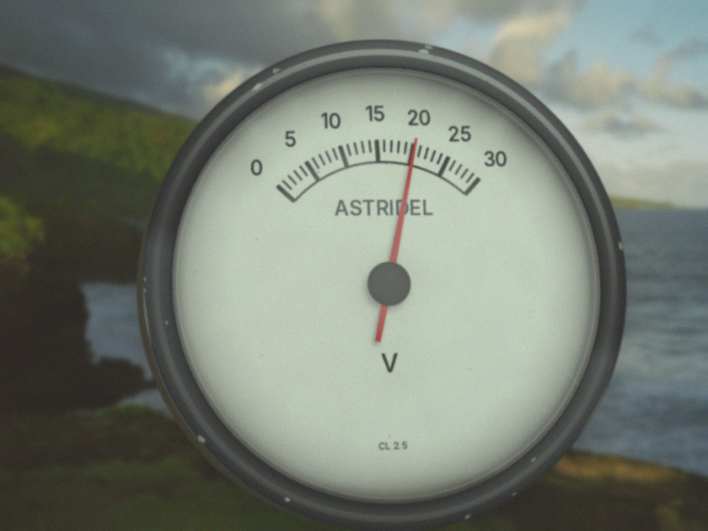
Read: 20 V
